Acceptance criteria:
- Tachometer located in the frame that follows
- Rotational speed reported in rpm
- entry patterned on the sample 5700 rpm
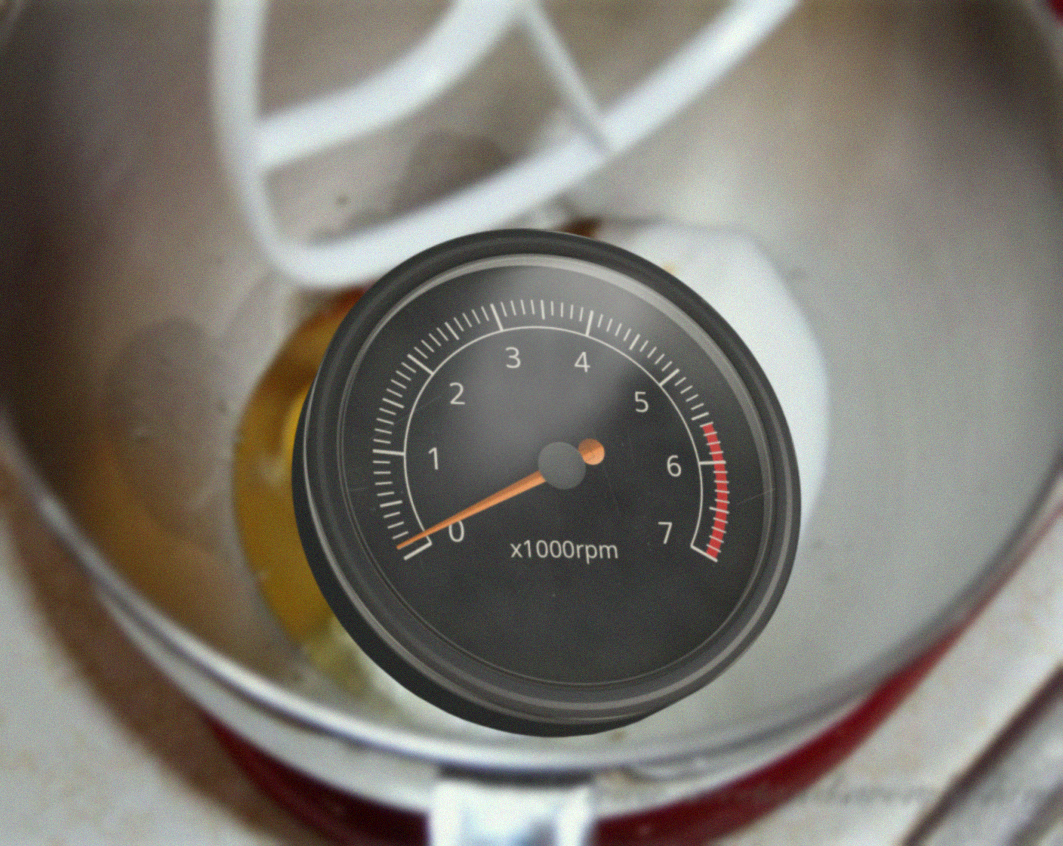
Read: 100 rpm
